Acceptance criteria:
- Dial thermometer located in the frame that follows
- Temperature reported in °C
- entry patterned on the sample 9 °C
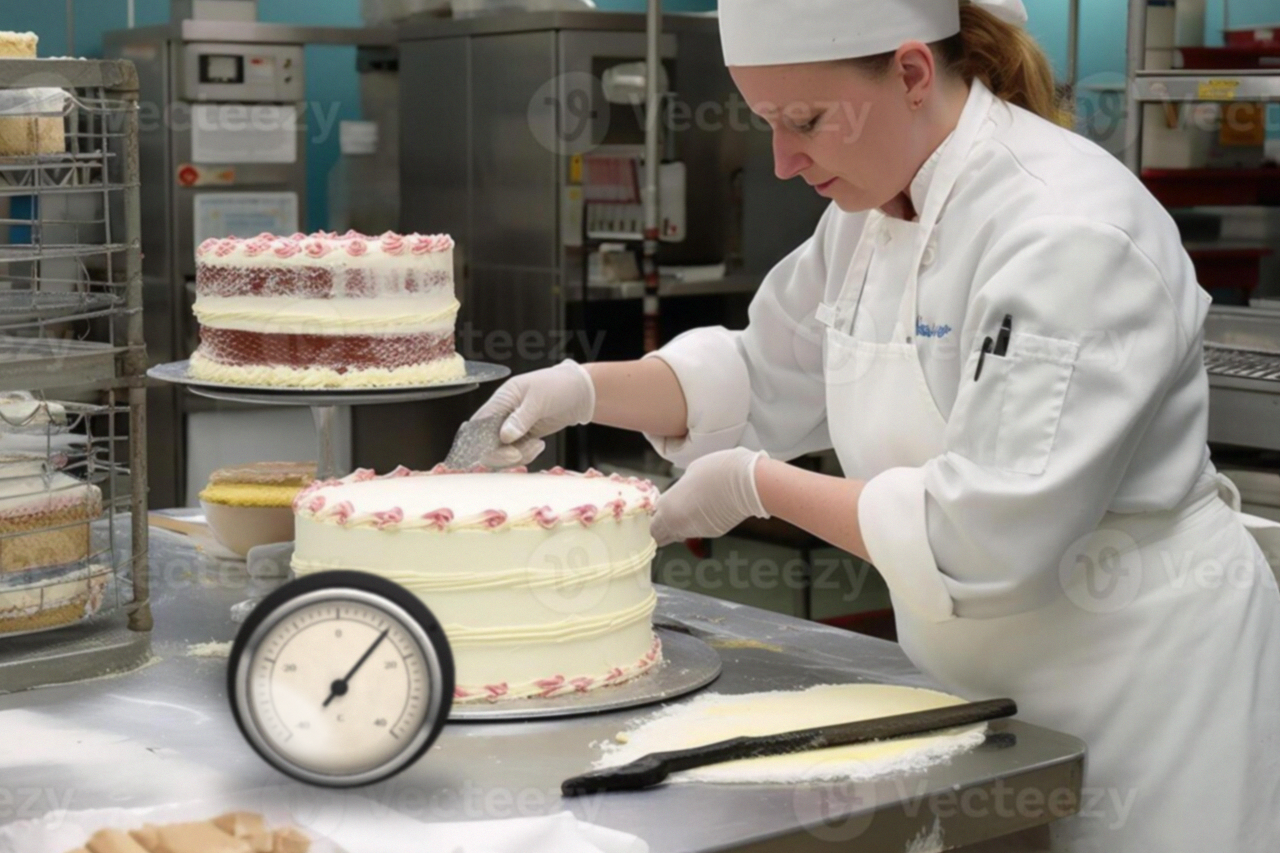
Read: 12 °C
